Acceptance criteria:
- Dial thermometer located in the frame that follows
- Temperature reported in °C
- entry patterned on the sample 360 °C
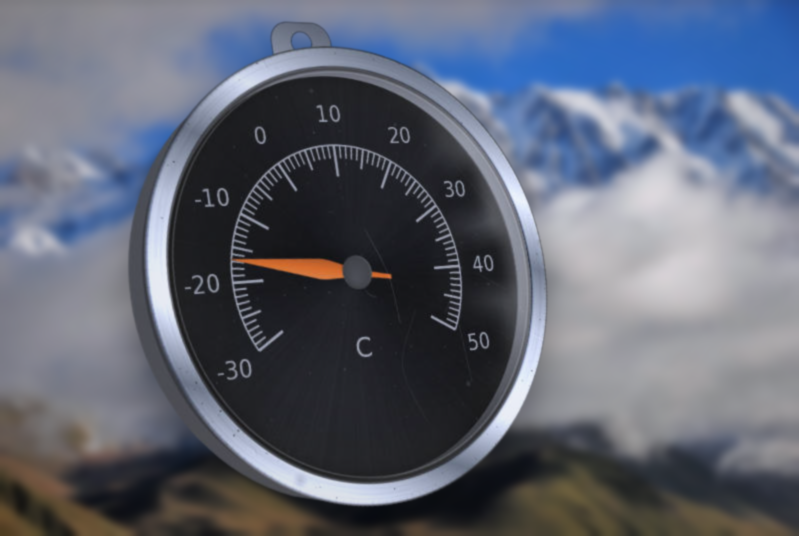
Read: -17 °C
